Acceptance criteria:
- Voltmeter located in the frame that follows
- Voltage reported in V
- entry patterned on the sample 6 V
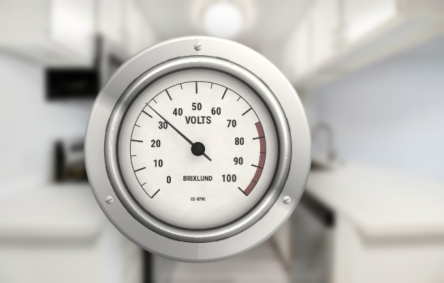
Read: 32.5 V
